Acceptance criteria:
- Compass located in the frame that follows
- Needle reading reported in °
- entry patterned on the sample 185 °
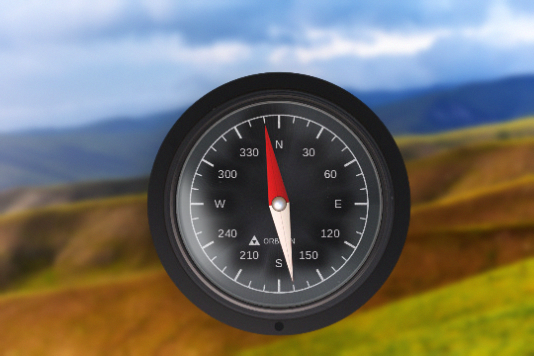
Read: 350 °
